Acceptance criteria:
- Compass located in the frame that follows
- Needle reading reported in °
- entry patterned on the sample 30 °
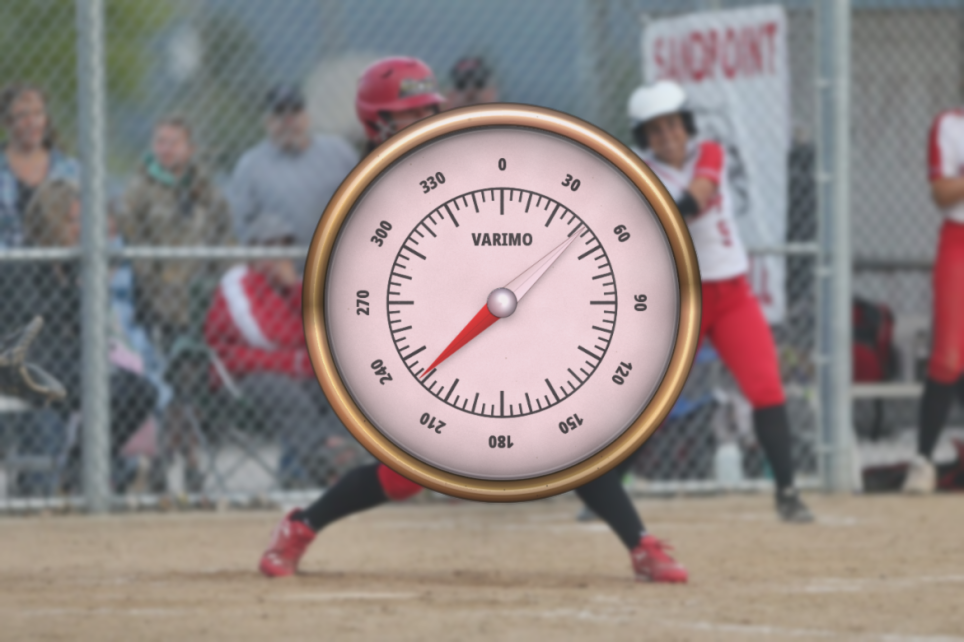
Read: 227.5 °
